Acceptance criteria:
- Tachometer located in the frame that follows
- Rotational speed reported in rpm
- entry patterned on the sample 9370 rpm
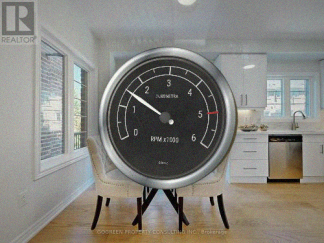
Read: 1500 rpm
